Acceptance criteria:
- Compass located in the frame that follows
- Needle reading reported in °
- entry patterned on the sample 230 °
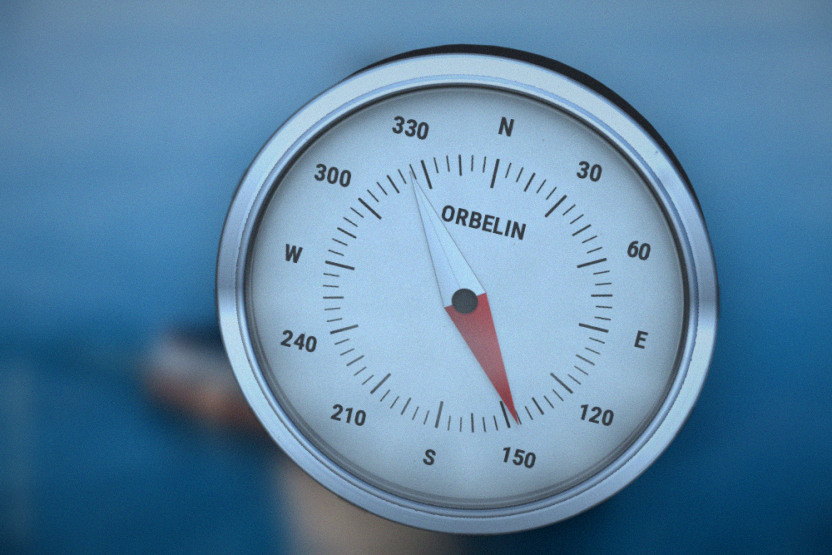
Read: 145 °
